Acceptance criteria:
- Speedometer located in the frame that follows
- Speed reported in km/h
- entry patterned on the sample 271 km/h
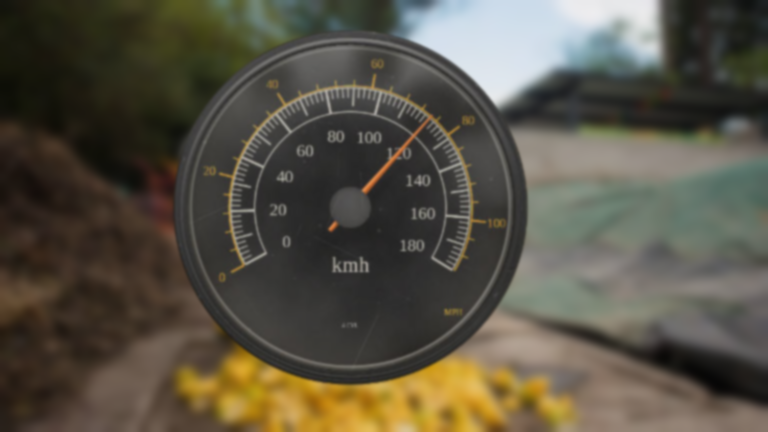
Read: 120 km/h
